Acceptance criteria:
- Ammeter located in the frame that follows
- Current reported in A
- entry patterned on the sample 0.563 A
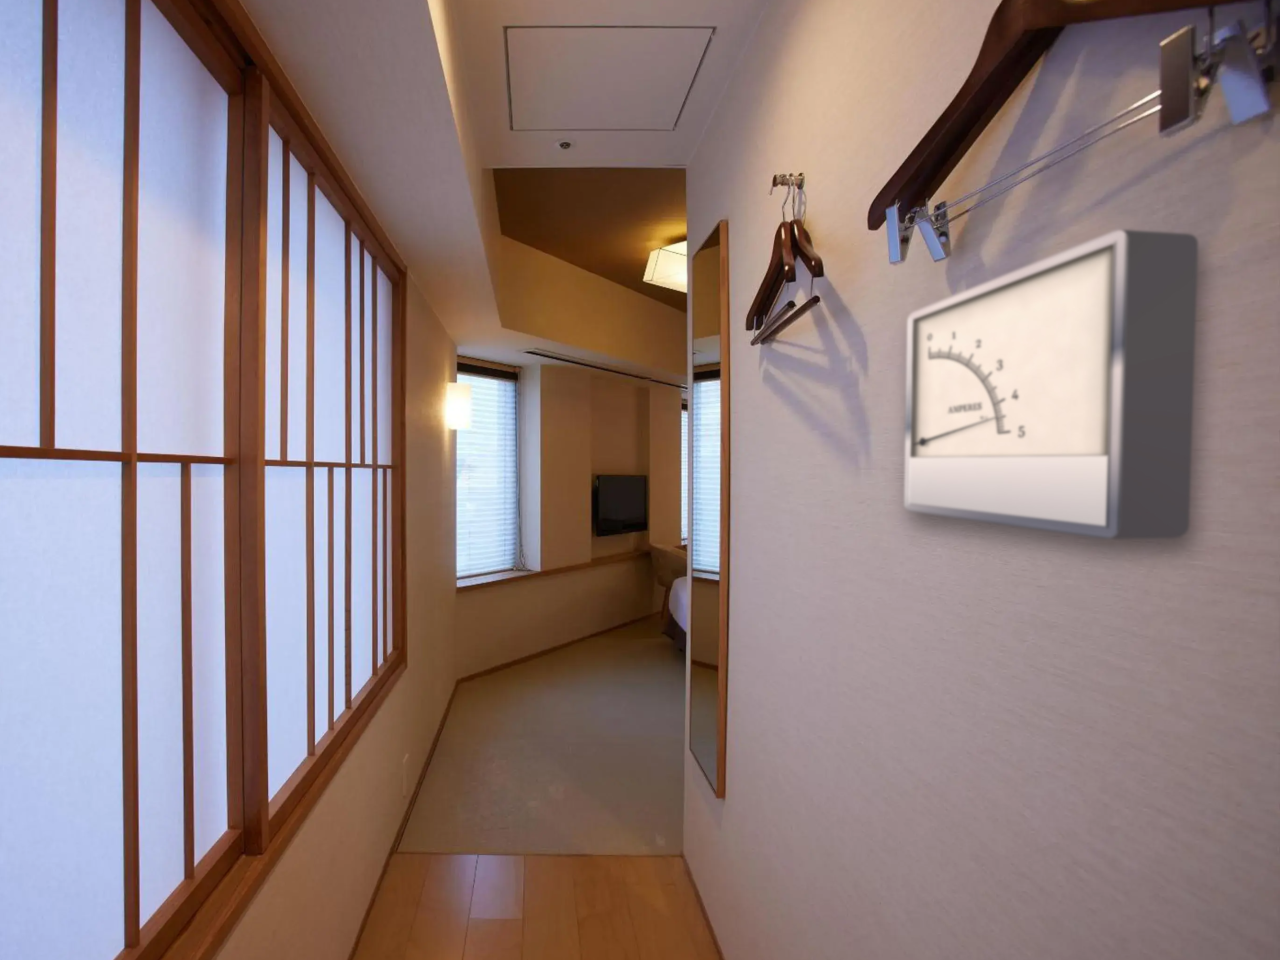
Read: 4.5 A
